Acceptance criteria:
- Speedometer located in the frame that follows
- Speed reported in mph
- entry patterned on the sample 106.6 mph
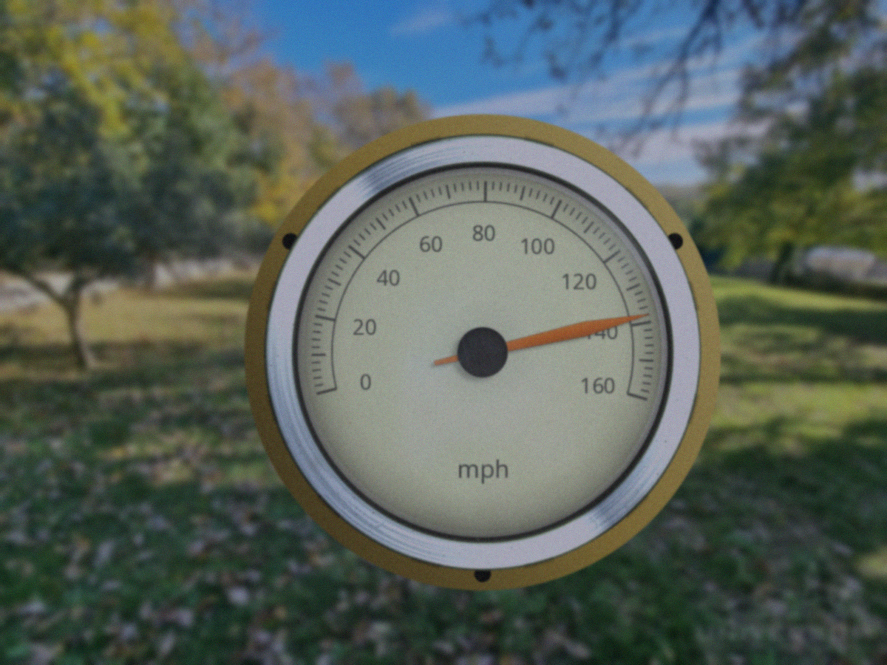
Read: 138 mph
